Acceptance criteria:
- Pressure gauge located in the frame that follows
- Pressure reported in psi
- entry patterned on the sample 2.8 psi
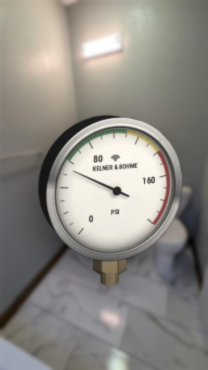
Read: 55 psi
